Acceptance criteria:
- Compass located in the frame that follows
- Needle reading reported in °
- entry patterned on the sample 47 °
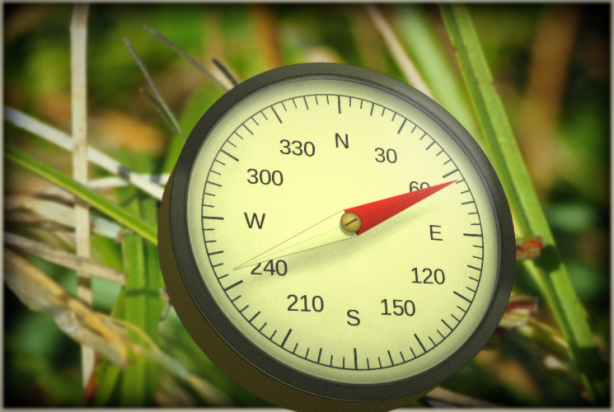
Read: 65 °
